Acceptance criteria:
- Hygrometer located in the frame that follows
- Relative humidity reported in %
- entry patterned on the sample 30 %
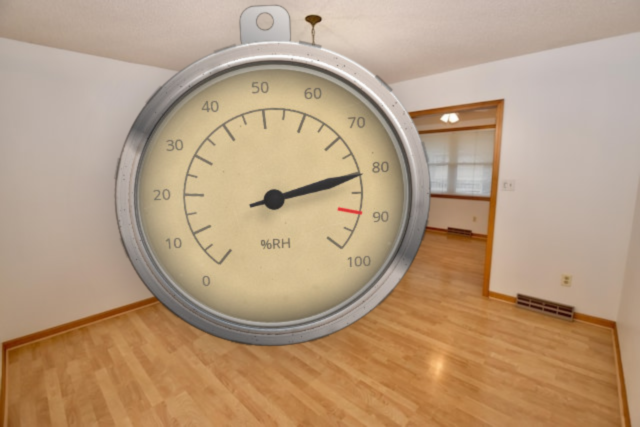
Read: 80 %
